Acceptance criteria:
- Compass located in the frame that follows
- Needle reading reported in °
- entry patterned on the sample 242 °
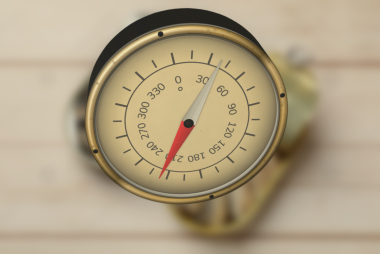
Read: 217.5 °
